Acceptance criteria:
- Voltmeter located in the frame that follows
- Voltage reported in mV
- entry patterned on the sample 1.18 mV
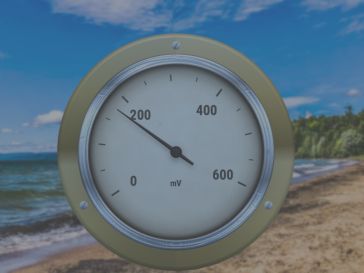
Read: 175 mV
